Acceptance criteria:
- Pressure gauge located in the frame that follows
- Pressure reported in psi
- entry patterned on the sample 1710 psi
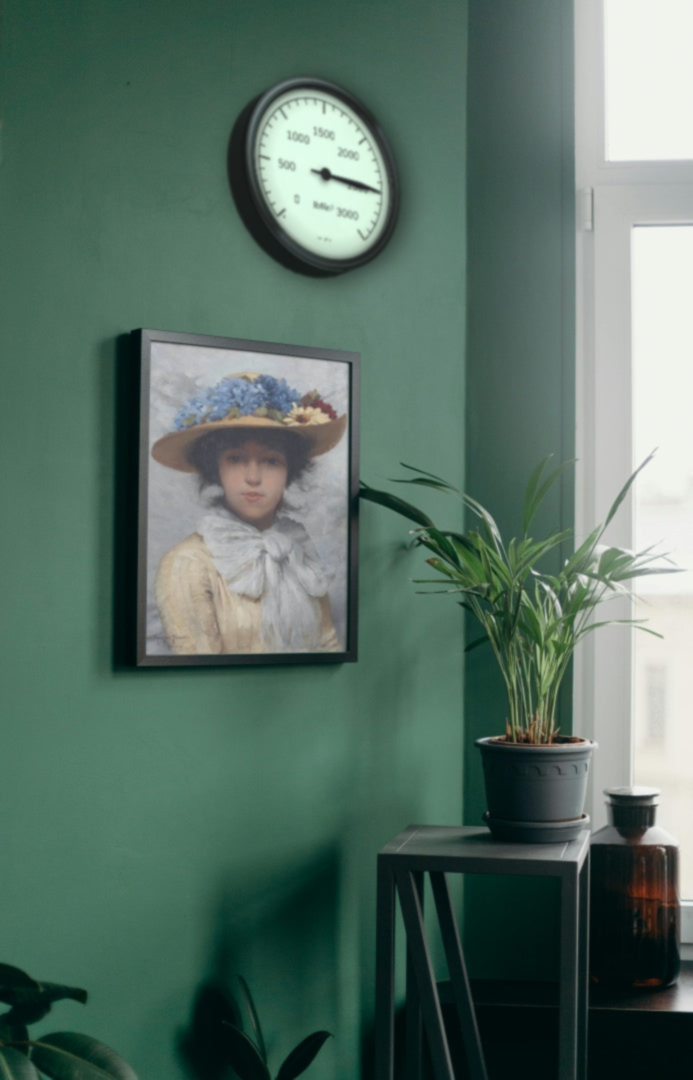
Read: 2500 psi
